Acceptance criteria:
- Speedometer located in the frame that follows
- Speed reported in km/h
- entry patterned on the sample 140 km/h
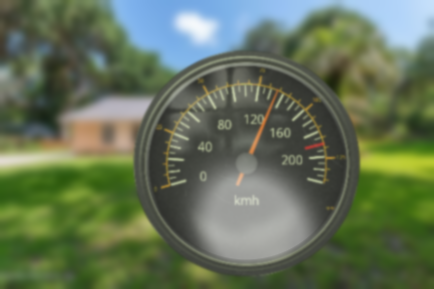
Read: 135 km/h
